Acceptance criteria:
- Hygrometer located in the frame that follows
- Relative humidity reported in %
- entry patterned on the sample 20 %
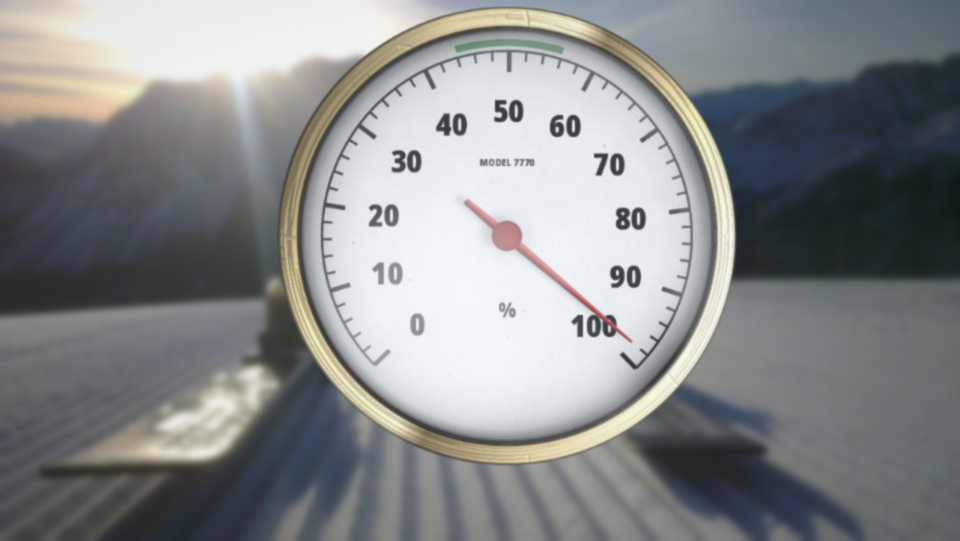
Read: 98 %
